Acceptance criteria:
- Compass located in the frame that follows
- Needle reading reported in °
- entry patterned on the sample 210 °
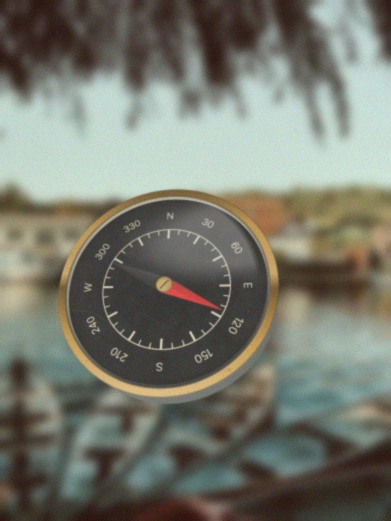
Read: 115 °
